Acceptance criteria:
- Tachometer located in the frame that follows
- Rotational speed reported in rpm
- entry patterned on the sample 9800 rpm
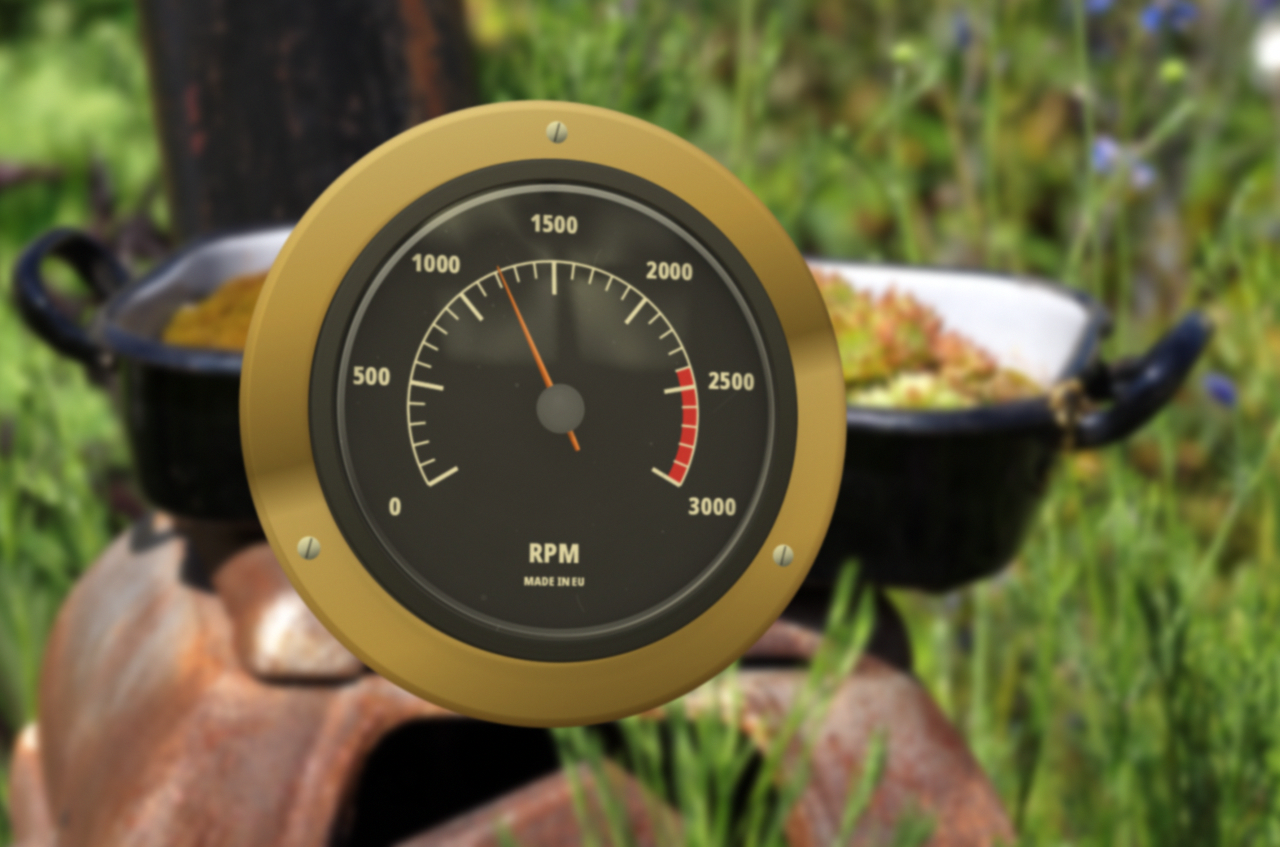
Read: 1200 rpm
